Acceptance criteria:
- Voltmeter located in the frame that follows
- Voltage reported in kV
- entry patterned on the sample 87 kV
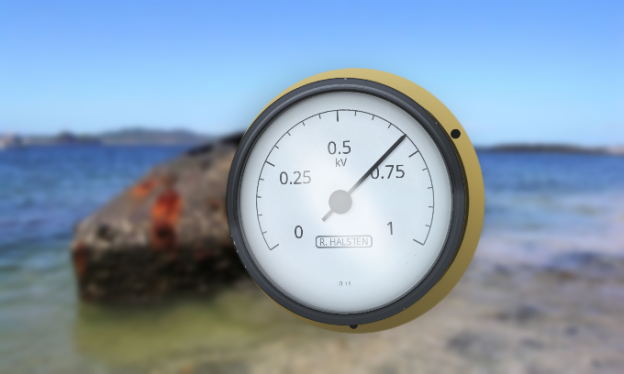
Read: 0.7 kV
